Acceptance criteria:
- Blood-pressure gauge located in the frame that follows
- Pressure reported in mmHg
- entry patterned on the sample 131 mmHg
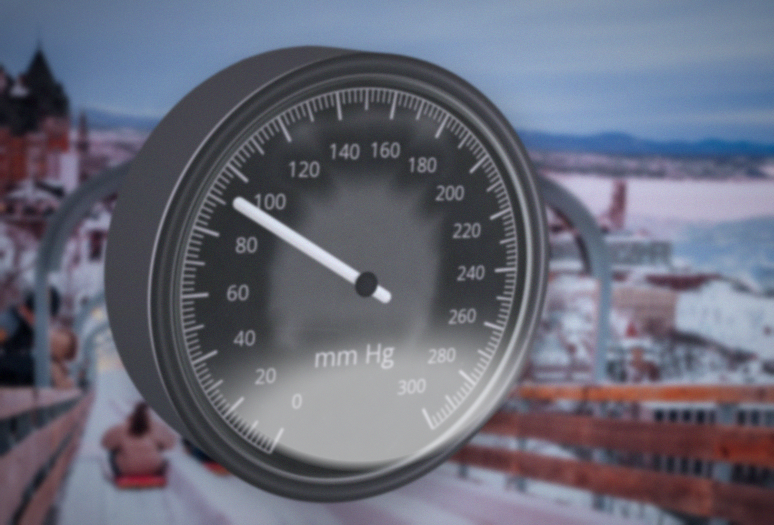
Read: 92 mmHg
